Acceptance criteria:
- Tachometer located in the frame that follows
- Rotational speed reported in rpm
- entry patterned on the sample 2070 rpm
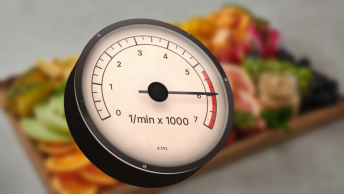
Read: 6000 rpm
